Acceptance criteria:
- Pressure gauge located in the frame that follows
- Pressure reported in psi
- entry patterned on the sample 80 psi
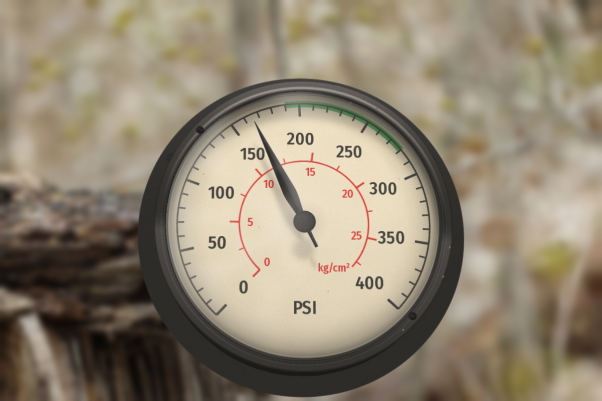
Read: 165 psi
